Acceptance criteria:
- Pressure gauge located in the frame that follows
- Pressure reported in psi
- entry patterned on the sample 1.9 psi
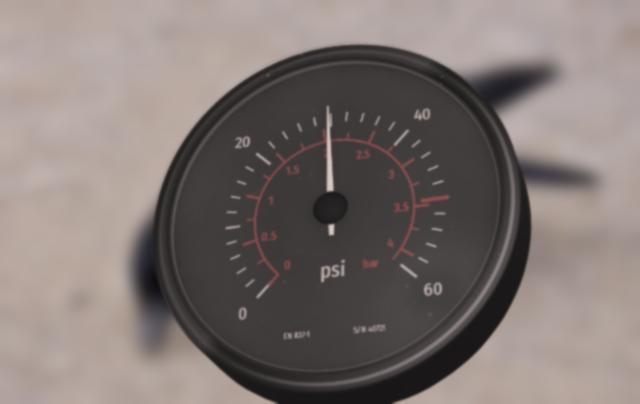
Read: 30 psi
